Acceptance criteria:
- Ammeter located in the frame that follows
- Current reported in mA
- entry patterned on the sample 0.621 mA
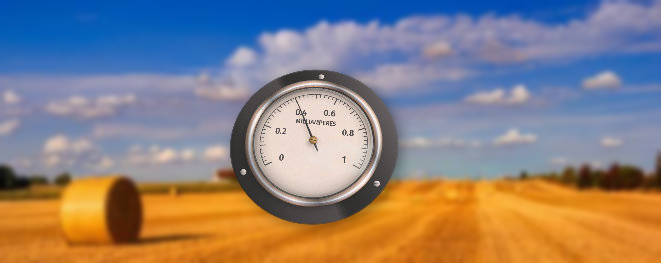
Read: 0.4 mA
